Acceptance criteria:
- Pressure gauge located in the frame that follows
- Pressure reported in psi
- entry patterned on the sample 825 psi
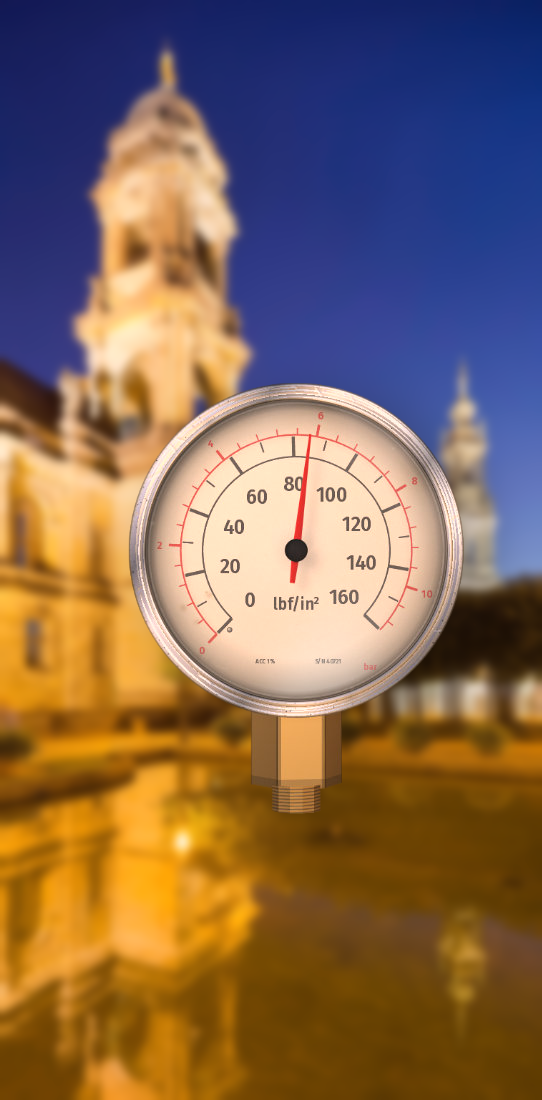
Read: 85 psi
